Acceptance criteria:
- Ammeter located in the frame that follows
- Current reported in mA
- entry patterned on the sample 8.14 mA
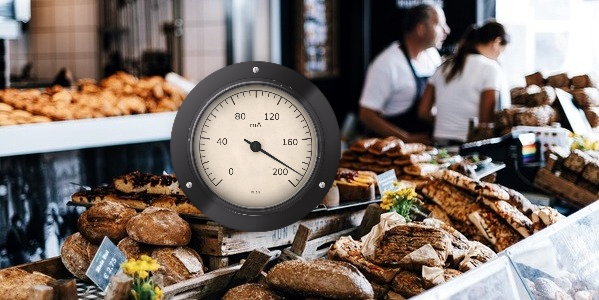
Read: 190 mA
